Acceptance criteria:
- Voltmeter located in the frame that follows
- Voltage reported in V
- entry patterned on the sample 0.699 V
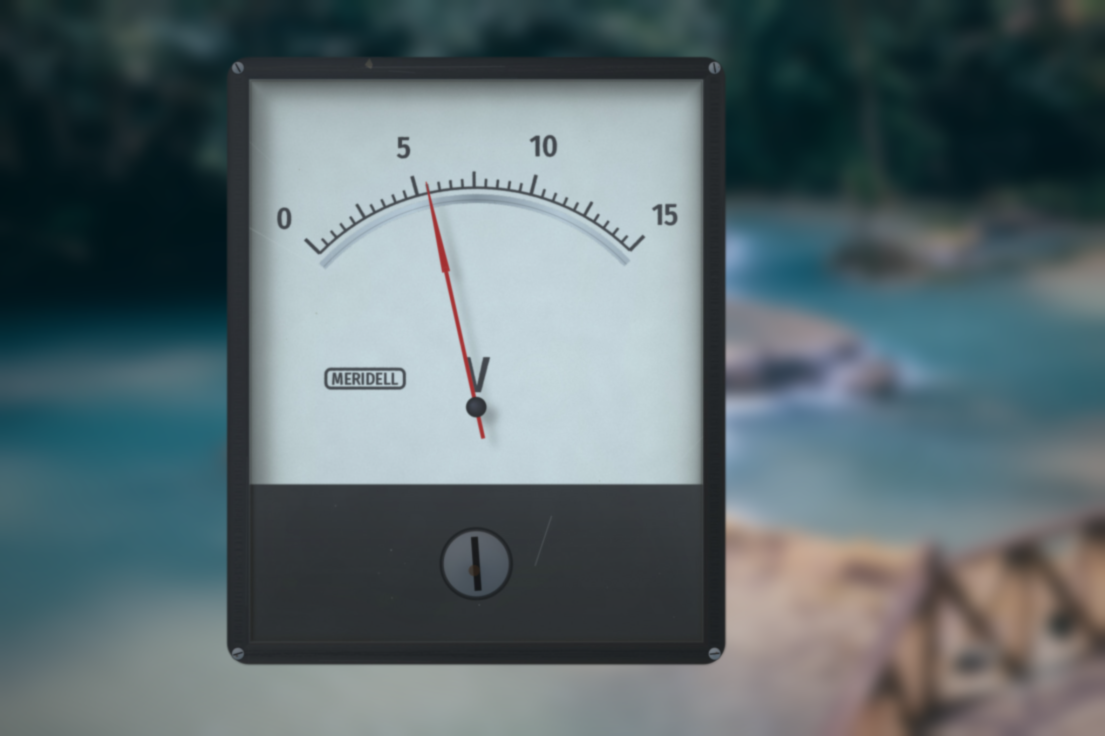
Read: 5.5 V
